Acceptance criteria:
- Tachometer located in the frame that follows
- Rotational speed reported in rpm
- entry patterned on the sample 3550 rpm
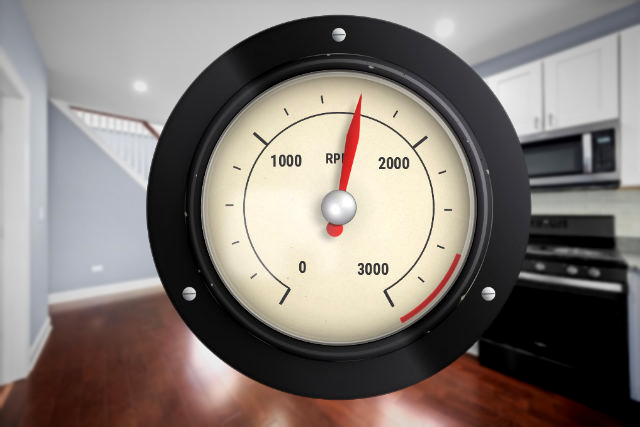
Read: 1600 rpm
